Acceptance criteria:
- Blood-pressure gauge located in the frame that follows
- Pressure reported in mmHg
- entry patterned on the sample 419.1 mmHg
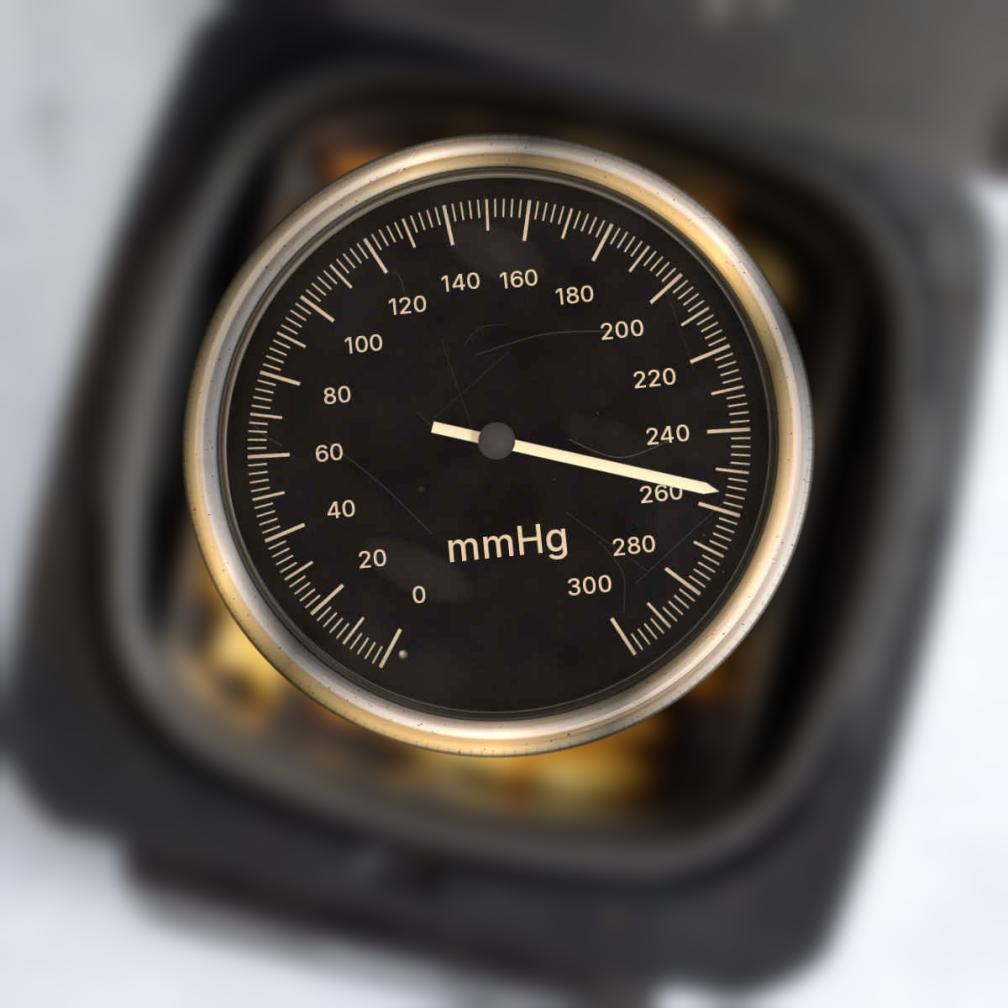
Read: 256 mmHg
